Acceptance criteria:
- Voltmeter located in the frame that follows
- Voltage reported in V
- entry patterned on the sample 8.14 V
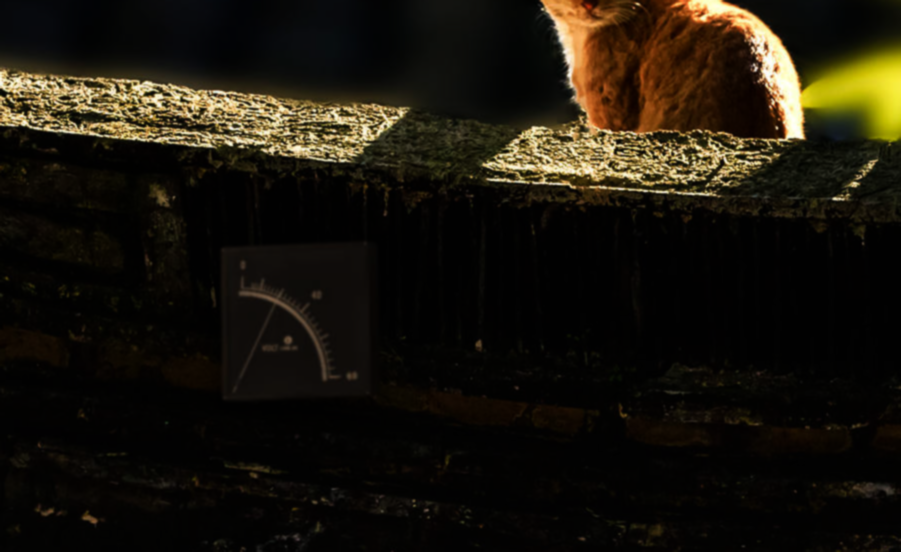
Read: 30 V
